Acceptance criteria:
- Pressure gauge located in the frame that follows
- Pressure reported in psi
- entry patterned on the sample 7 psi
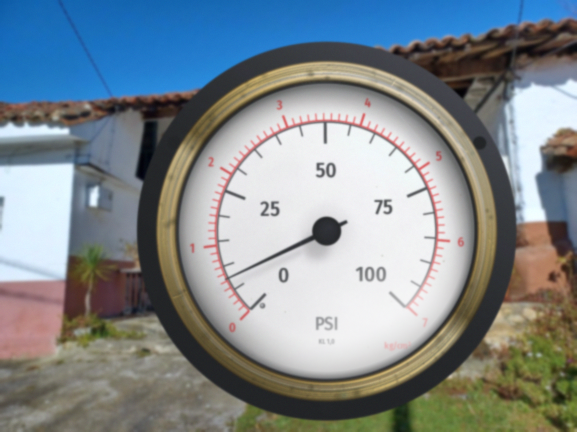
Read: 7.5 psi
